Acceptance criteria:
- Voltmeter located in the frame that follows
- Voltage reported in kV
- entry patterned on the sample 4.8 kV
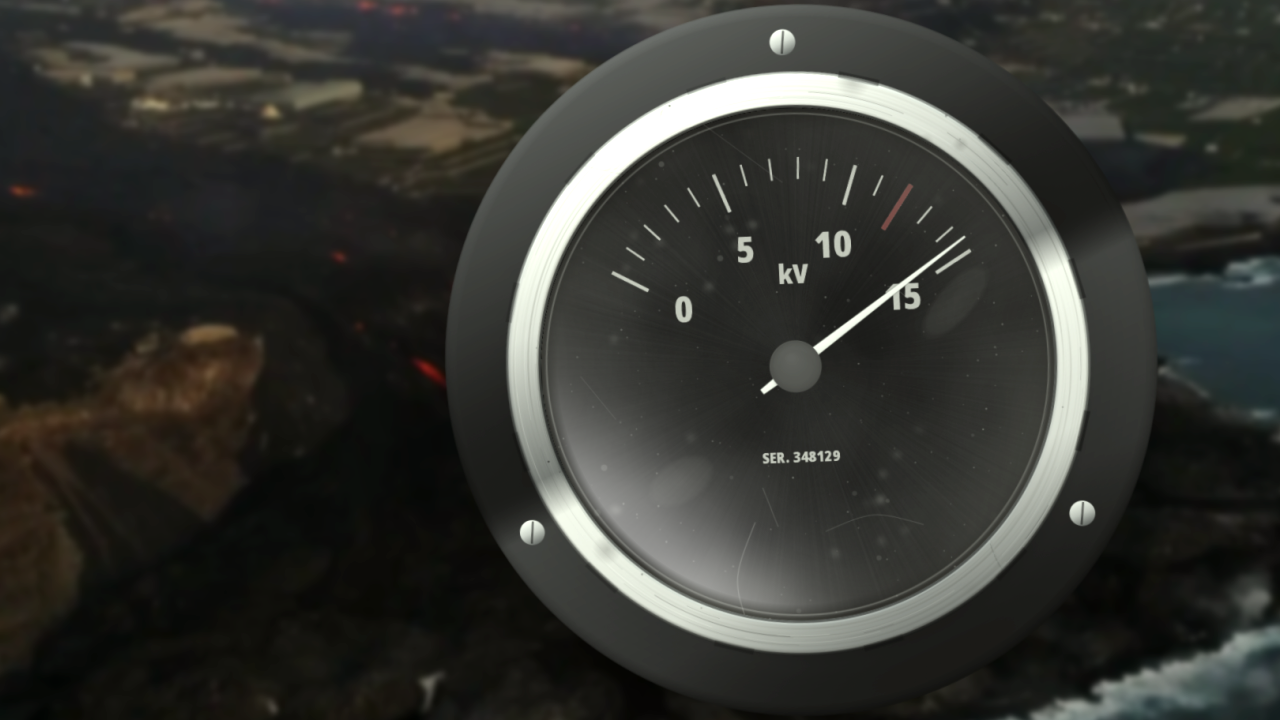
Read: 14.5 kV
